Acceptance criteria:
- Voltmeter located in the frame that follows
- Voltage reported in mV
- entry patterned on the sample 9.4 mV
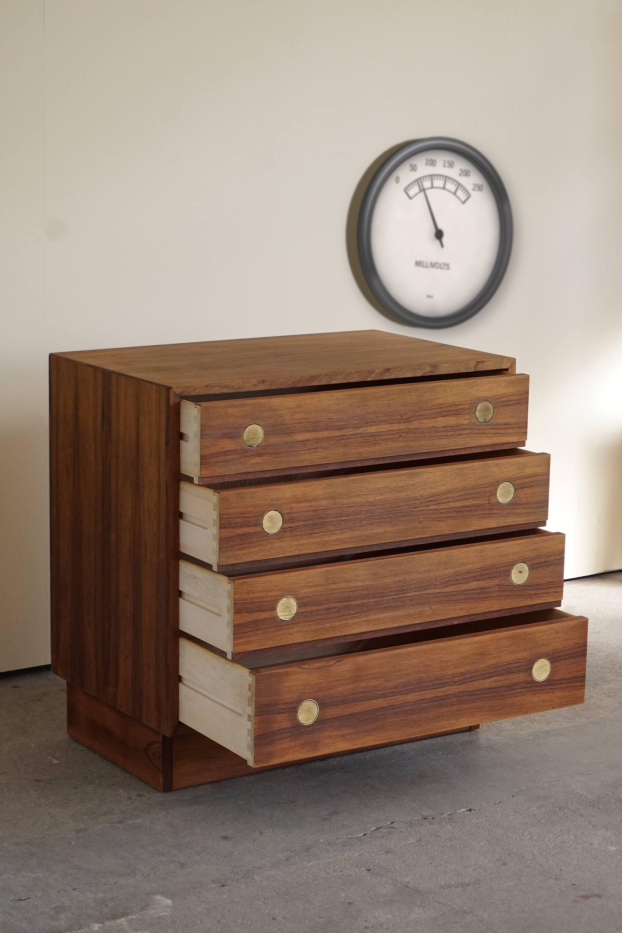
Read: 50 mV
